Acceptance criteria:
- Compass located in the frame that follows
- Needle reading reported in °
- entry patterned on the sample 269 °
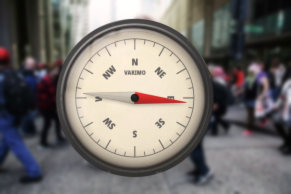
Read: 95 °
